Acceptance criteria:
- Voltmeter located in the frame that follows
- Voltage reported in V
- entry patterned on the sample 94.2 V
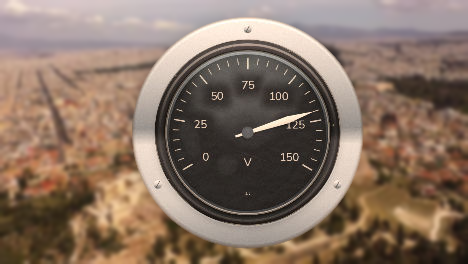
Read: 120 V
